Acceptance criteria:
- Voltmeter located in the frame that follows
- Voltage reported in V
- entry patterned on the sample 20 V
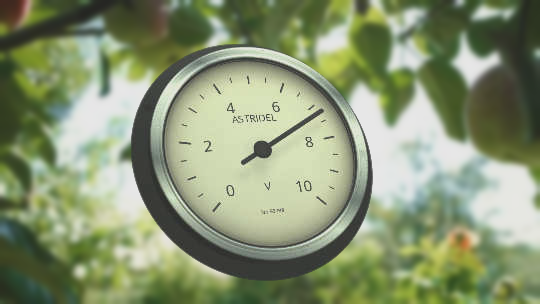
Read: 7.25 V
